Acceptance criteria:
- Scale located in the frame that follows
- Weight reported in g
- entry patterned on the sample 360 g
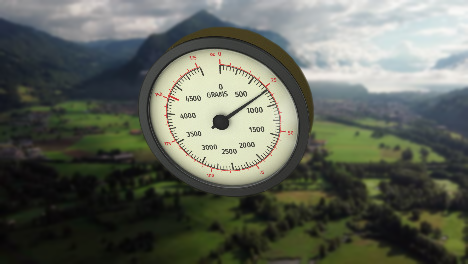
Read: 750 g
